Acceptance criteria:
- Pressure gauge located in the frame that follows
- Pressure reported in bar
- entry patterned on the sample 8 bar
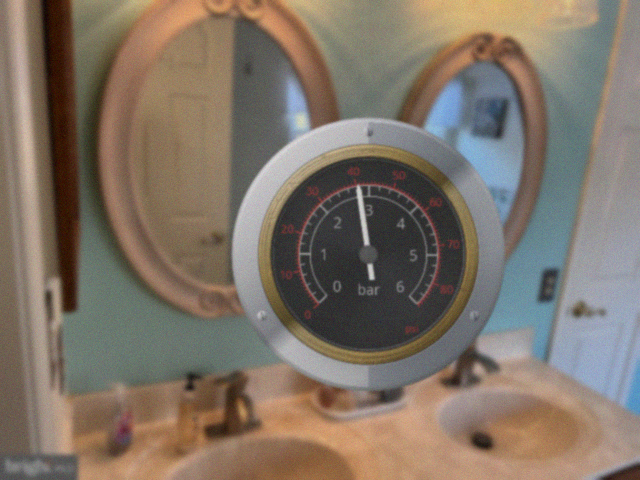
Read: 2.8 bar
